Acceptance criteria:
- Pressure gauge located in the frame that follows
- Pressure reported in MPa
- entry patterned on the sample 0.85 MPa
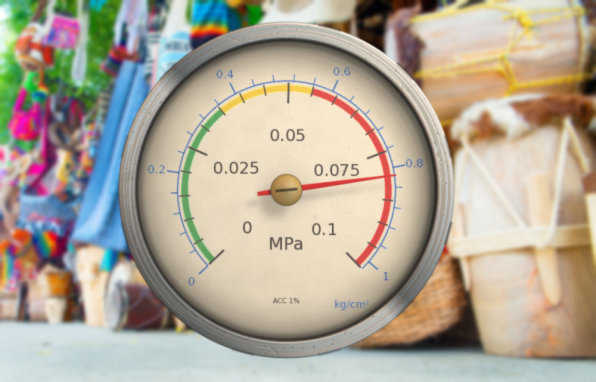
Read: 0.08 MPa
